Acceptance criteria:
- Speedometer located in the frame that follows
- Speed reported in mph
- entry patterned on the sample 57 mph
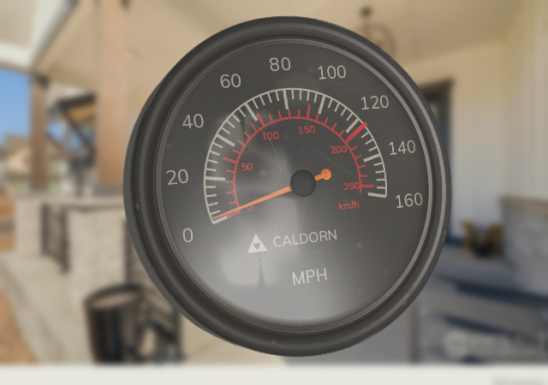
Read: 2 mph
